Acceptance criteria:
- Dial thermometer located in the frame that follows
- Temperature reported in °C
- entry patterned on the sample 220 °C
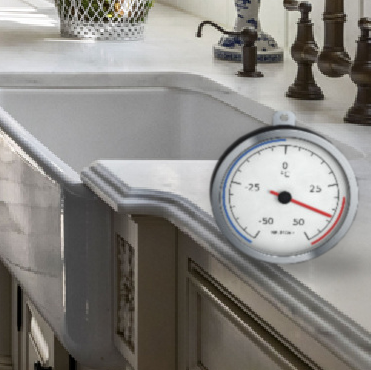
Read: 37.5 °C
